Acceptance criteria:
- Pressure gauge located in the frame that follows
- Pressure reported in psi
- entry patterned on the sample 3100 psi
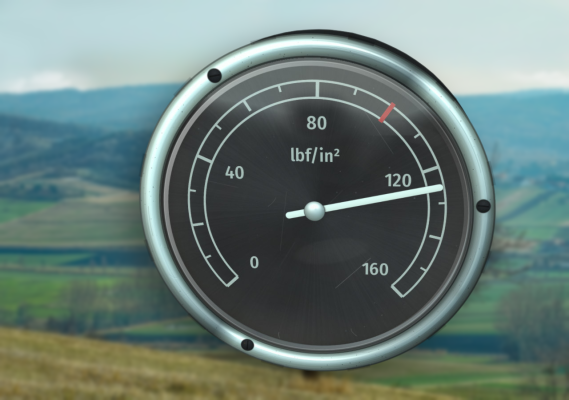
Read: 125 psi
